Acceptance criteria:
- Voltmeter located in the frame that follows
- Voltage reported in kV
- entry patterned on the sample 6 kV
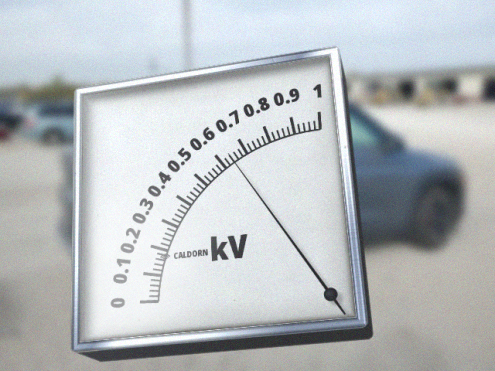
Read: 0.64 kV
